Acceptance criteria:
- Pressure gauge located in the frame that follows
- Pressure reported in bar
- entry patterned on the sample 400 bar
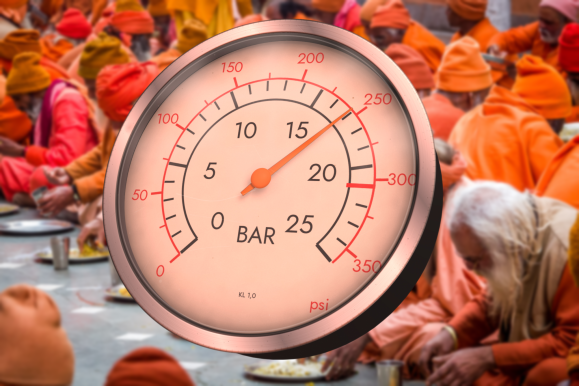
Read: 17 bar
